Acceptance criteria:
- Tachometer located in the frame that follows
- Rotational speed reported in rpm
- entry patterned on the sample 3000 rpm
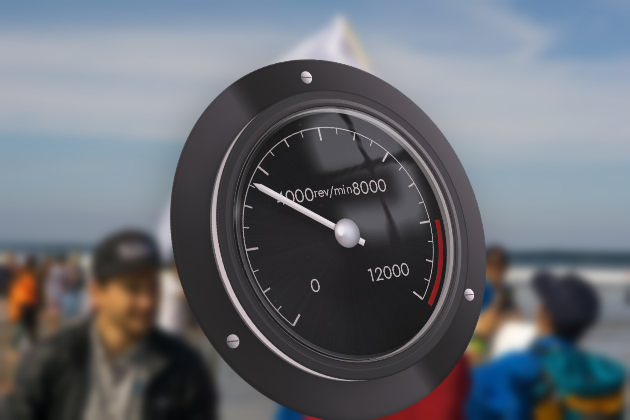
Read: 3500 rpm
